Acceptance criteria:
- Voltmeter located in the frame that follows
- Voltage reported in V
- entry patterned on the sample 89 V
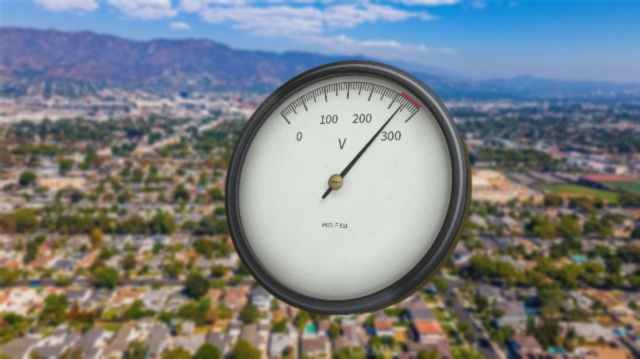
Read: 275 V
